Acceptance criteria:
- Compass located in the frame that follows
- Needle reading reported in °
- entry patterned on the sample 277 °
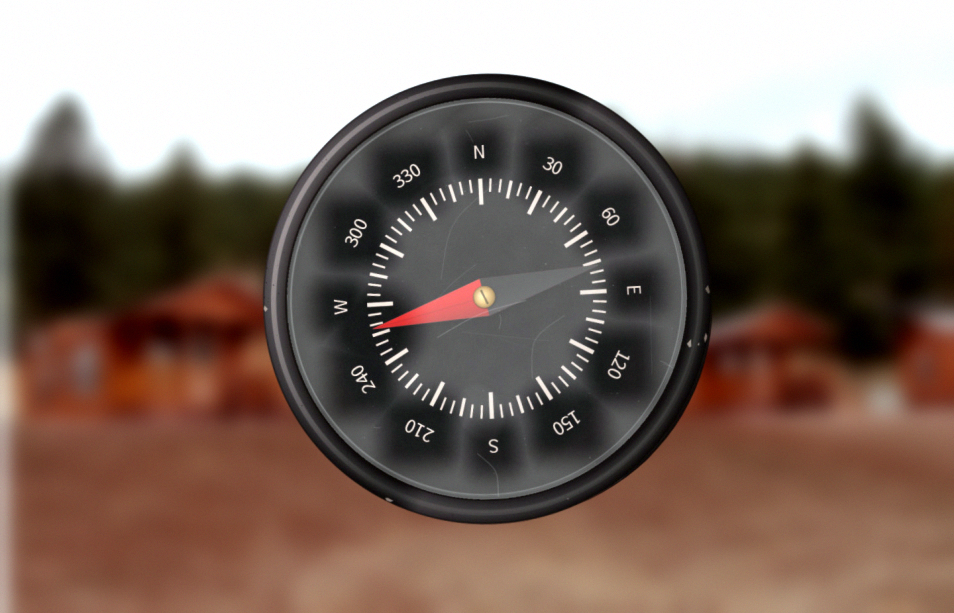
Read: 257.5 °
